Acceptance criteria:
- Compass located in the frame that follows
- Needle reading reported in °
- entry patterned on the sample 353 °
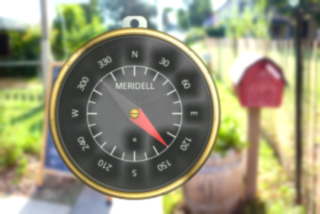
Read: 135 °
